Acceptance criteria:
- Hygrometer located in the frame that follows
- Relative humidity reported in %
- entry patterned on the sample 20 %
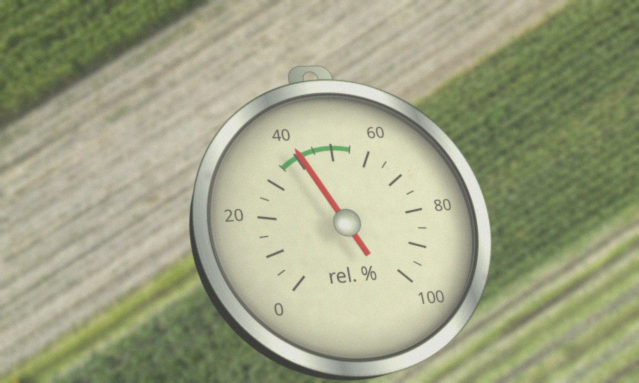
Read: 40 %
